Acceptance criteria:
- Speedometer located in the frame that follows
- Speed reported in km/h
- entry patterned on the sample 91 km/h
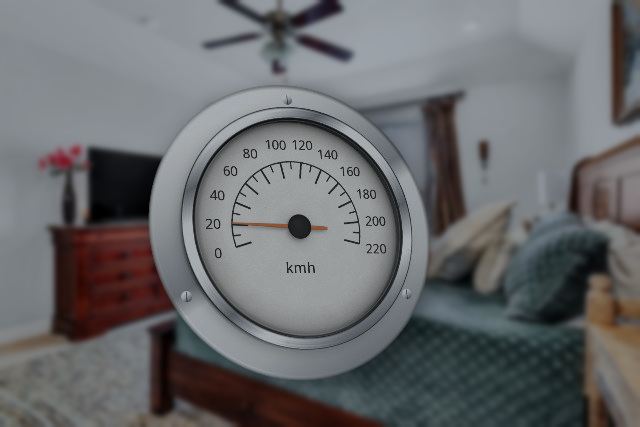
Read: 20 km/h
